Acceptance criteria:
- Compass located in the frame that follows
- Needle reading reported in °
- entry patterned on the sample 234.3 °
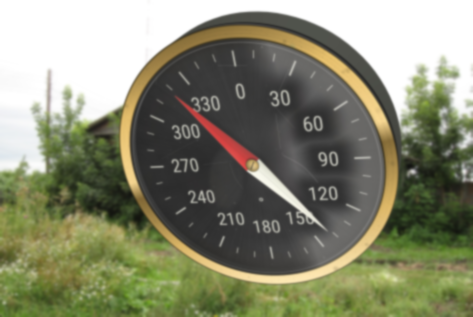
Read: 320 °
